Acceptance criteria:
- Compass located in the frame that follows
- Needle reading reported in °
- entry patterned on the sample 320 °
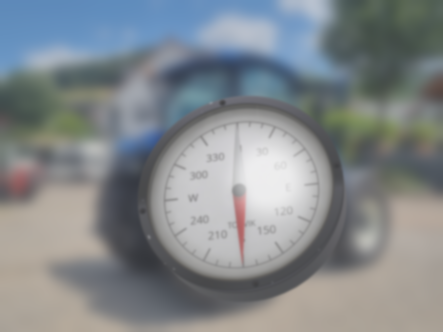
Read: 180 °
